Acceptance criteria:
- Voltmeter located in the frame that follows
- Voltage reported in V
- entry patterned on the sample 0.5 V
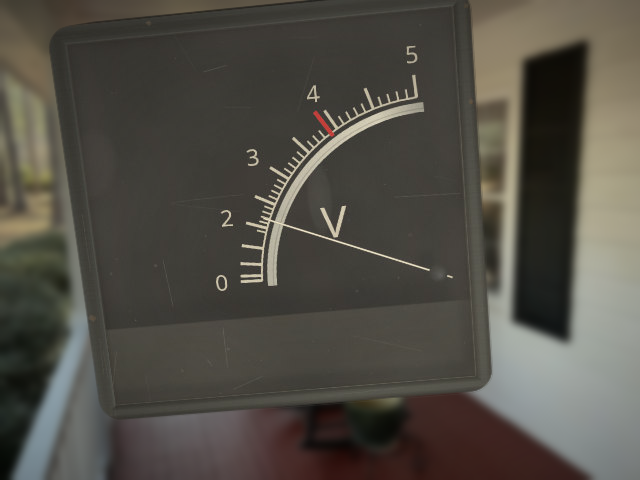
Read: 2.2 V
